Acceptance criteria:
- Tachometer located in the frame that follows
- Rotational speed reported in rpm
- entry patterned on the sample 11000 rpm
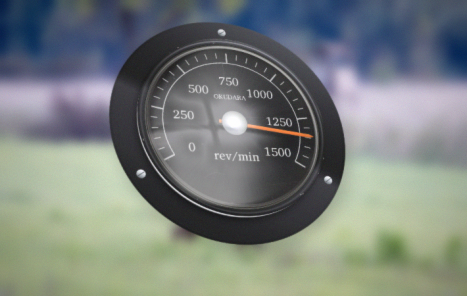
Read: 1350 rpm
